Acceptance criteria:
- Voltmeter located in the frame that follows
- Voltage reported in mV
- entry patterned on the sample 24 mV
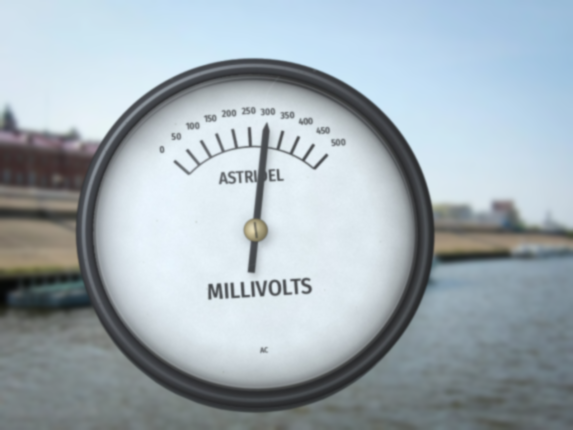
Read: 300 mV
